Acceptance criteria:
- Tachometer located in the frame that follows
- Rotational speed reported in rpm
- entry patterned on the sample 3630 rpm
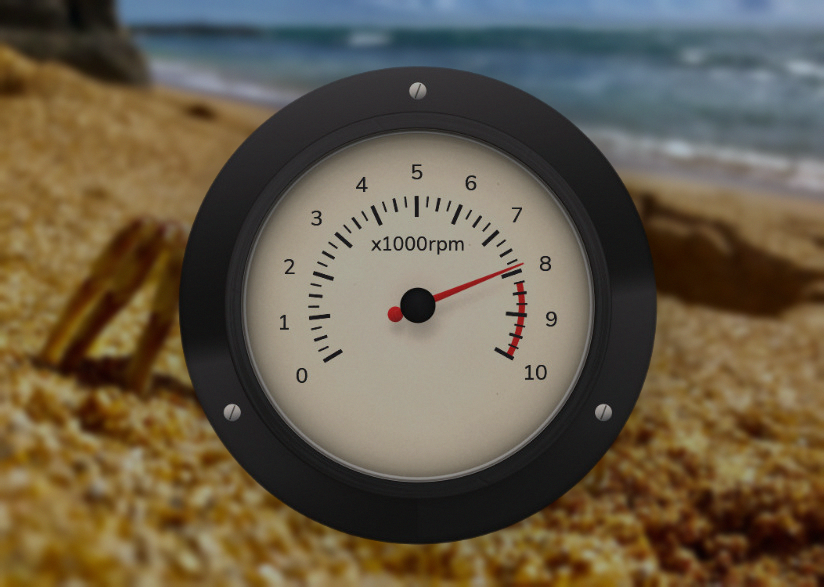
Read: 7875 rpm
